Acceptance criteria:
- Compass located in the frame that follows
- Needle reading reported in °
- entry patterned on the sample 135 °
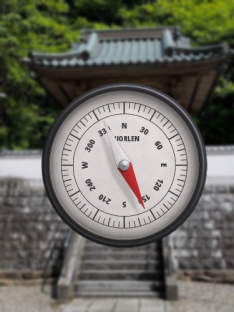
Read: 155 °
